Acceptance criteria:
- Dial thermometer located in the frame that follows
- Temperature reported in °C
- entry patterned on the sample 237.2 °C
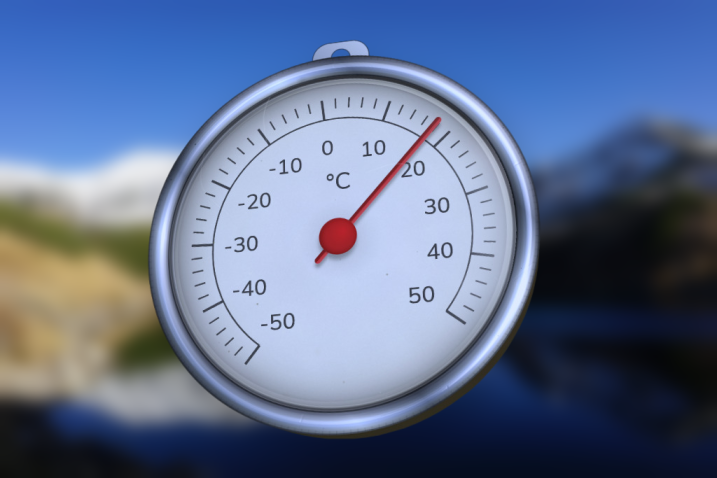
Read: 18 °C
